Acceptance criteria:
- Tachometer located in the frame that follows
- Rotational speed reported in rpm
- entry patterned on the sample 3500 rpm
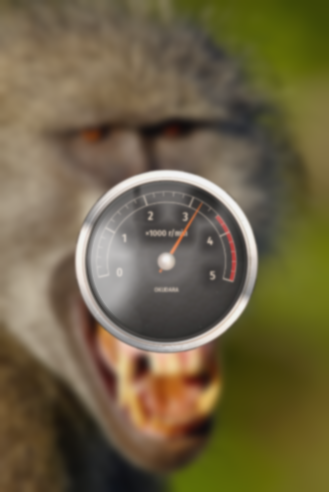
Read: 3200 rpm
